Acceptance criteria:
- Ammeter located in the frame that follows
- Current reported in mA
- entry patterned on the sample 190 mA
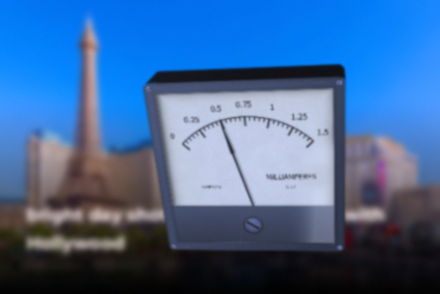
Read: 0.5 mA
